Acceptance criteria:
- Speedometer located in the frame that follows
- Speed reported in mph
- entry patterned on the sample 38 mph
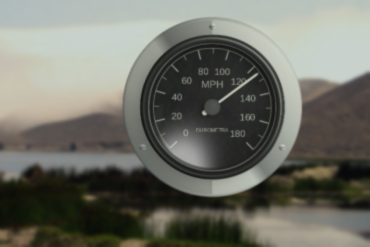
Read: 125 mph
